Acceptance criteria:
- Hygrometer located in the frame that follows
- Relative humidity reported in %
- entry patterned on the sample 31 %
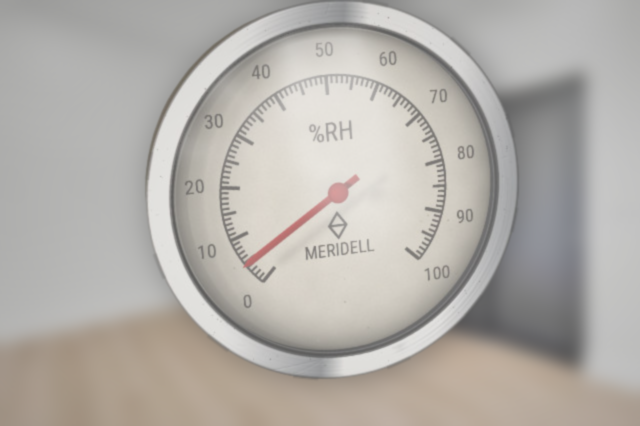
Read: 5 %
